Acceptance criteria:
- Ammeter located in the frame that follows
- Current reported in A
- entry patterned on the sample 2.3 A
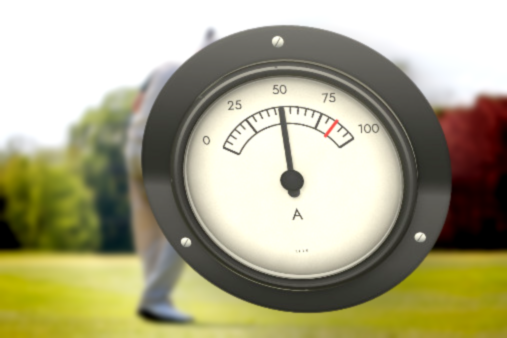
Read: 50 A
